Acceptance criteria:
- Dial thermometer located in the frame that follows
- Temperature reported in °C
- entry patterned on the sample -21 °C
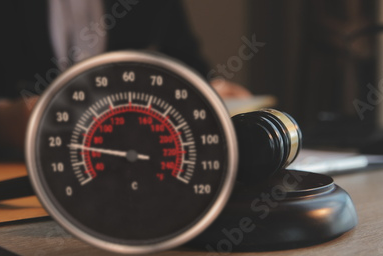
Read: 20 °C
